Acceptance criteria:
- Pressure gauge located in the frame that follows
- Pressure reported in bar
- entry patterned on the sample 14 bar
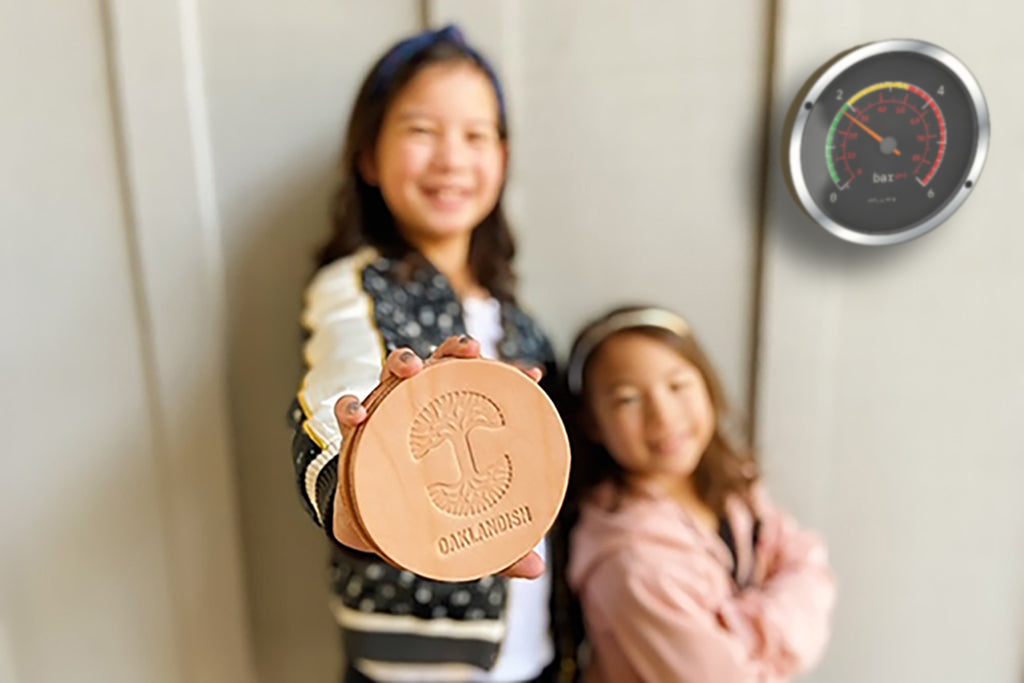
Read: 1.8 bar
